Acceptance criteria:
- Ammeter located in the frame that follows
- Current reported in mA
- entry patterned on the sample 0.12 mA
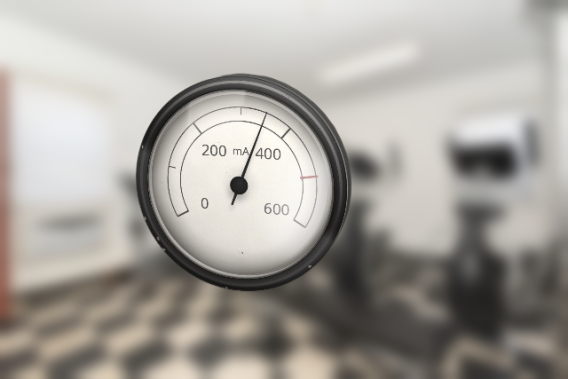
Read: 350 mA
